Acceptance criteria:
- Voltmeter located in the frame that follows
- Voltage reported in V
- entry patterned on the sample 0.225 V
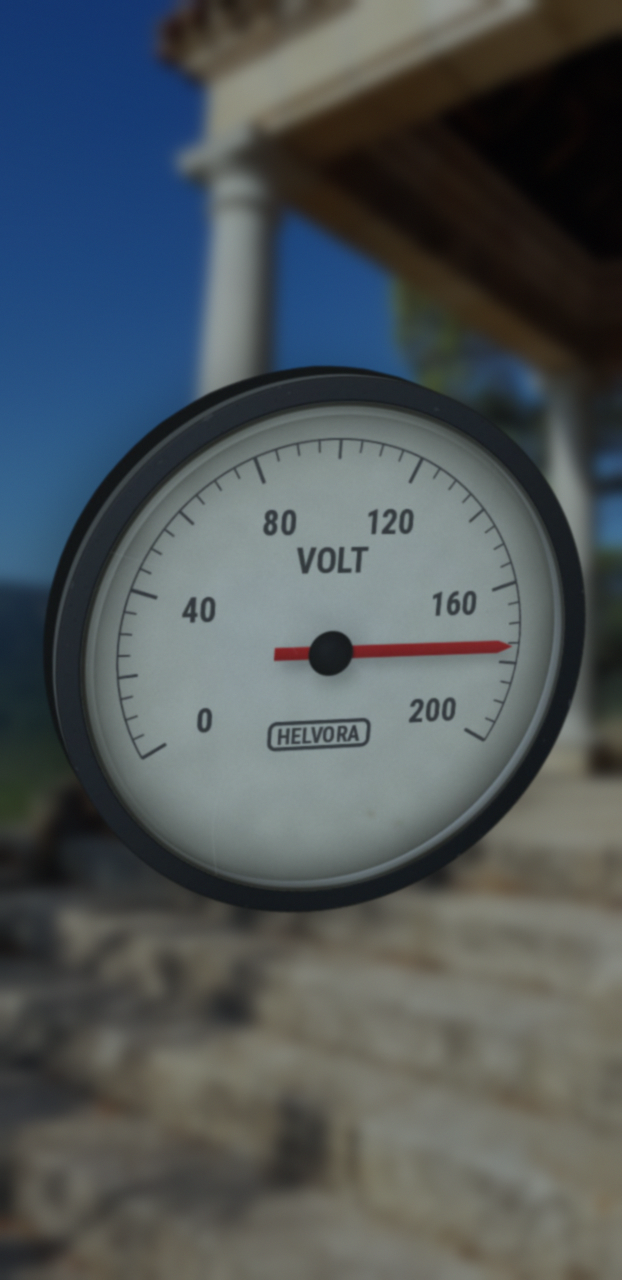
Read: 175 V
